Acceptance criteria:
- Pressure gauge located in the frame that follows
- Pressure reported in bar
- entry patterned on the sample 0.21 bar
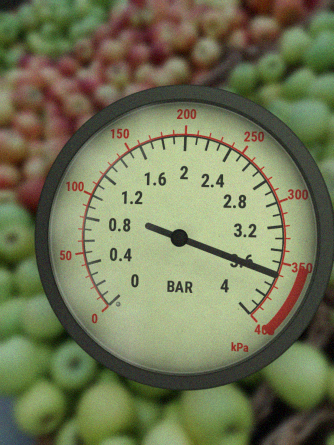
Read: 3.6 bar
